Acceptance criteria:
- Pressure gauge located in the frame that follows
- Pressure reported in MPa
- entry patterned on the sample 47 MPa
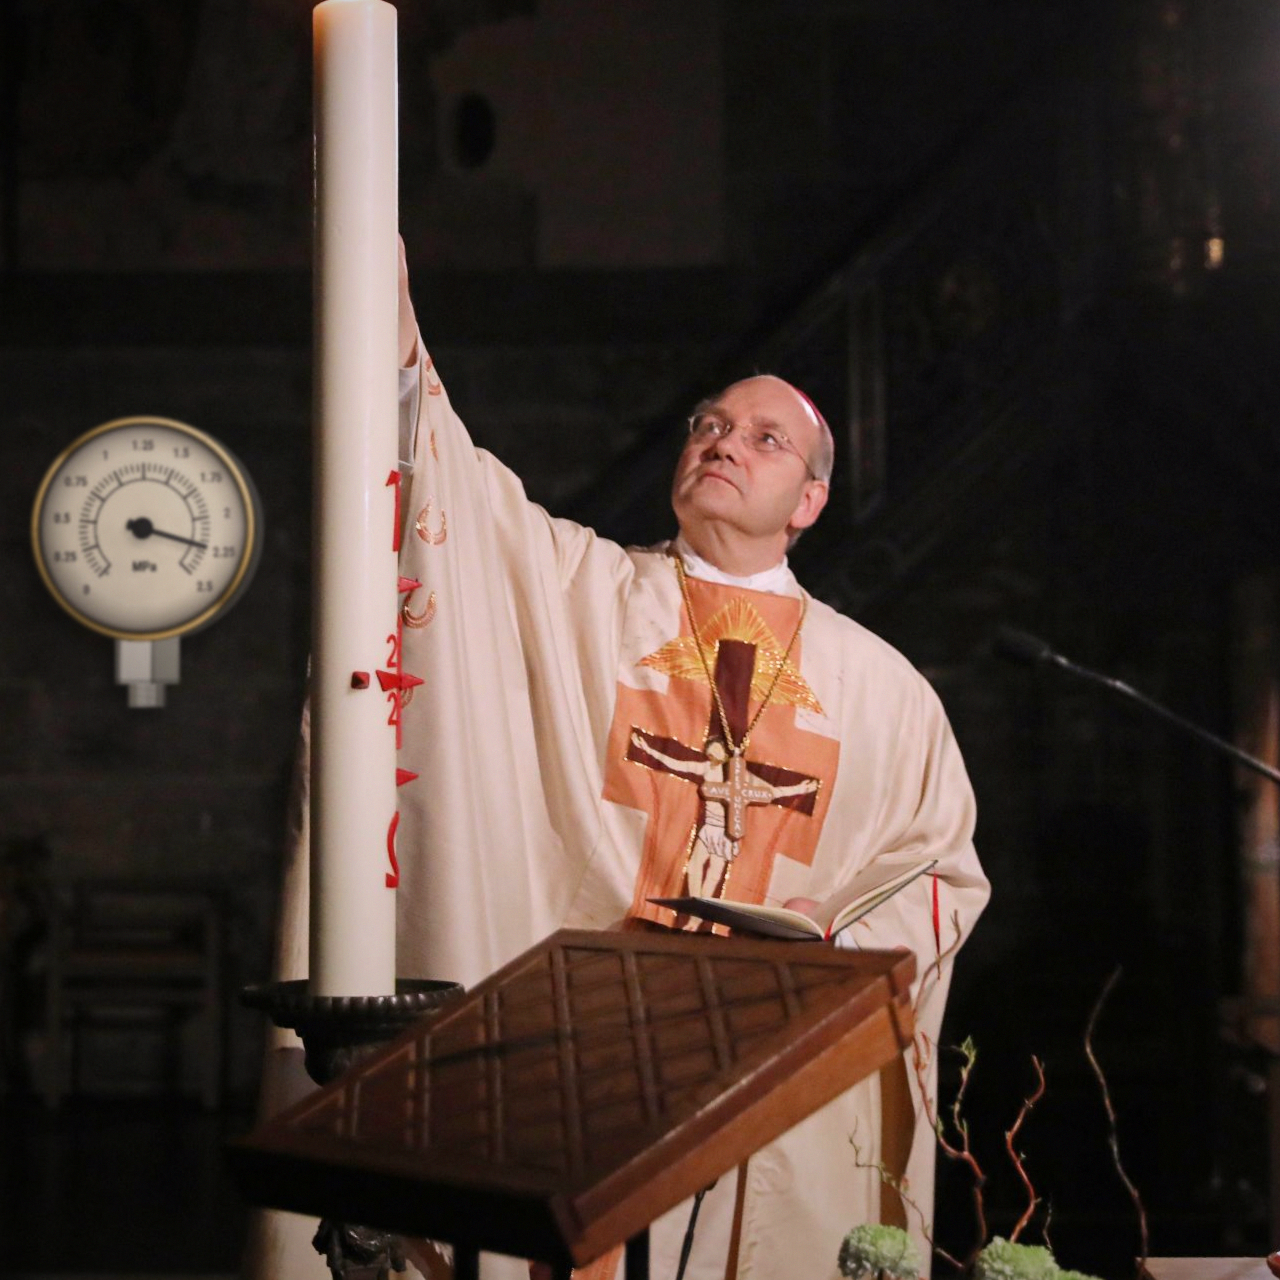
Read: 2.25 MPa
